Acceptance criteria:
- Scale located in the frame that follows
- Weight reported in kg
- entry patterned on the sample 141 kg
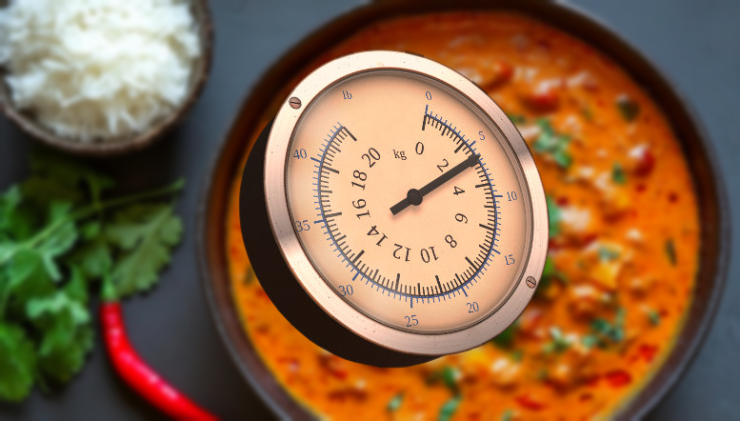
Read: 2.8 kg
